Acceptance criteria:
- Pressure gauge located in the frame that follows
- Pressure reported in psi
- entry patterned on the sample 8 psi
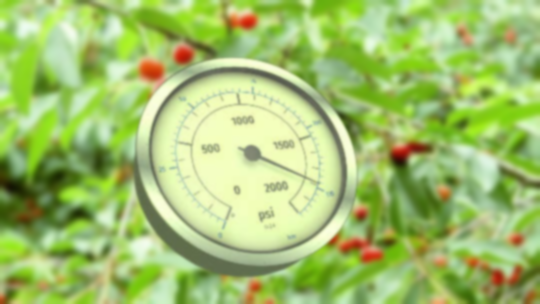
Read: 1800 psi
